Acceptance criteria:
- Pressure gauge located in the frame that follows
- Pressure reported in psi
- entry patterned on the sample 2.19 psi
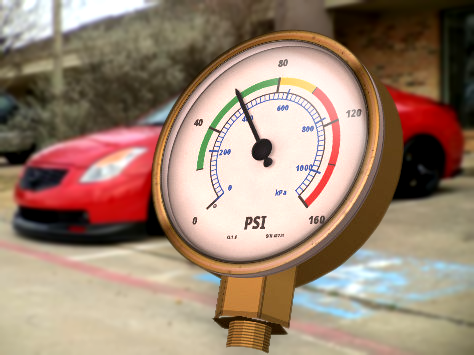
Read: 60 psi
